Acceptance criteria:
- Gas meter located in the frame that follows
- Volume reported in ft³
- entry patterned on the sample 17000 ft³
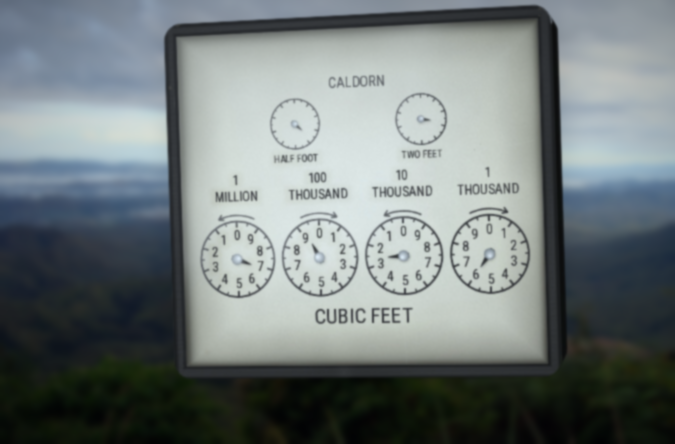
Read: 692600 ft³
